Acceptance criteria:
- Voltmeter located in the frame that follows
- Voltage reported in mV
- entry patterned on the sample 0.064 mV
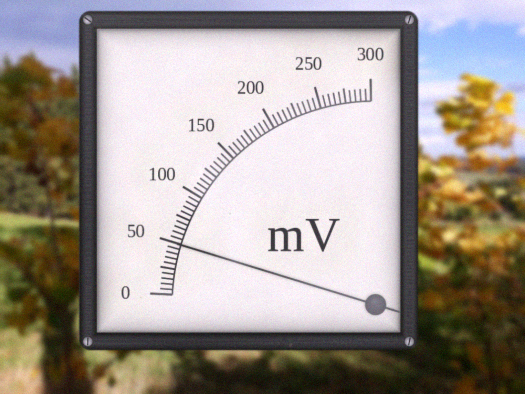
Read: 50 mV
